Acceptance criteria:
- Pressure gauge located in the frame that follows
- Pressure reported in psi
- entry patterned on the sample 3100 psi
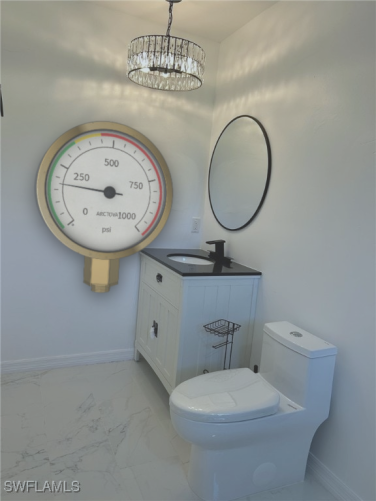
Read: 175 psi
